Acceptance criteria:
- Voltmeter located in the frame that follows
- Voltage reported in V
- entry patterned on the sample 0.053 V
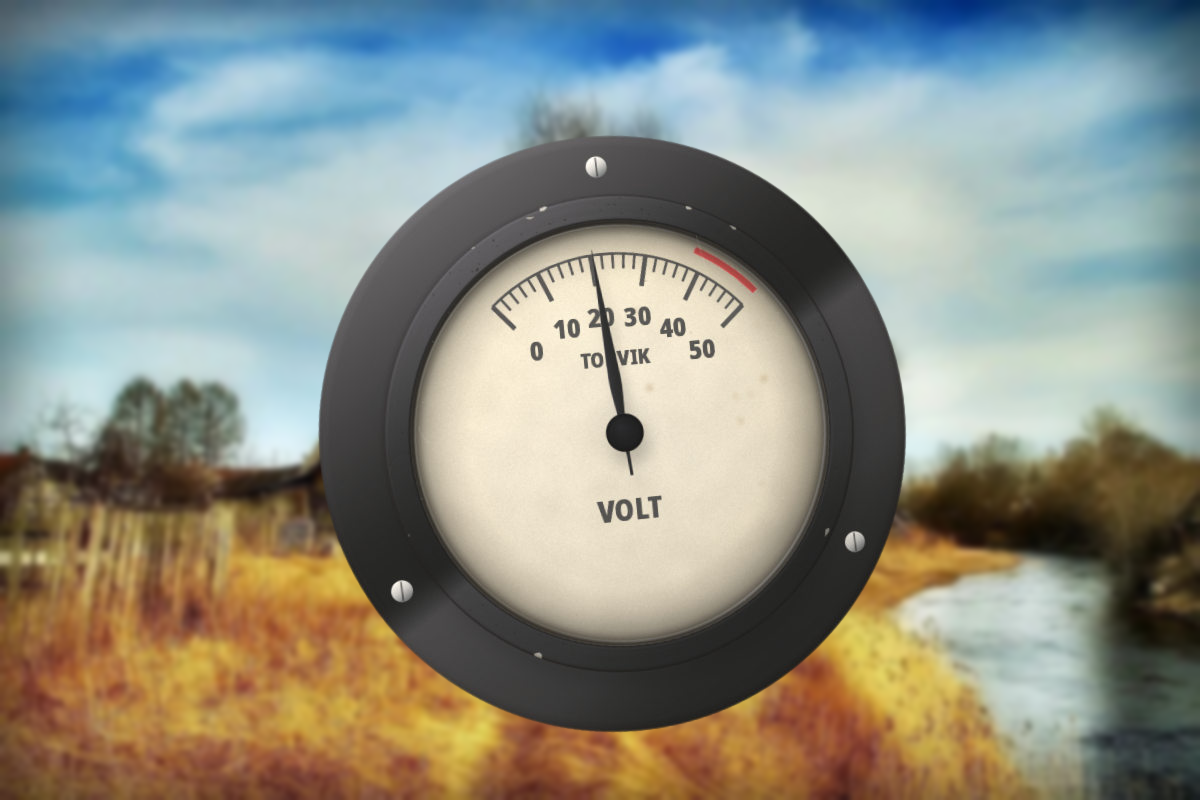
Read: 20 V
